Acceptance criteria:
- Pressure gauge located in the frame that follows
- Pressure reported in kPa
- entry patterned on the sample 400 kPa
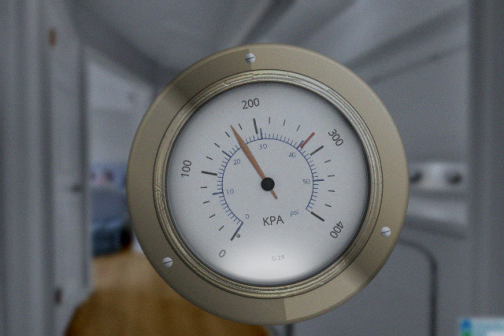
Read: 170 kPa
